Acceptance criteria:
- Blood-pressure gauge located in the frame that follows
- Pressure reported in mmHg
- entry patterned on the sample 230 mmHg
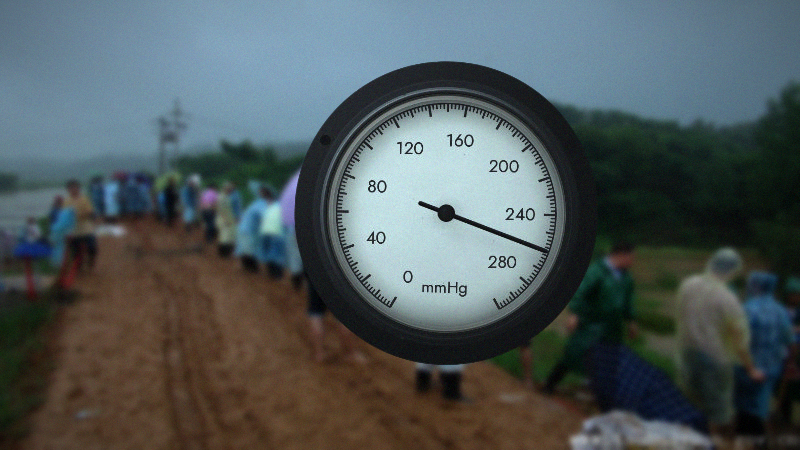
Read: 260 mmHg
